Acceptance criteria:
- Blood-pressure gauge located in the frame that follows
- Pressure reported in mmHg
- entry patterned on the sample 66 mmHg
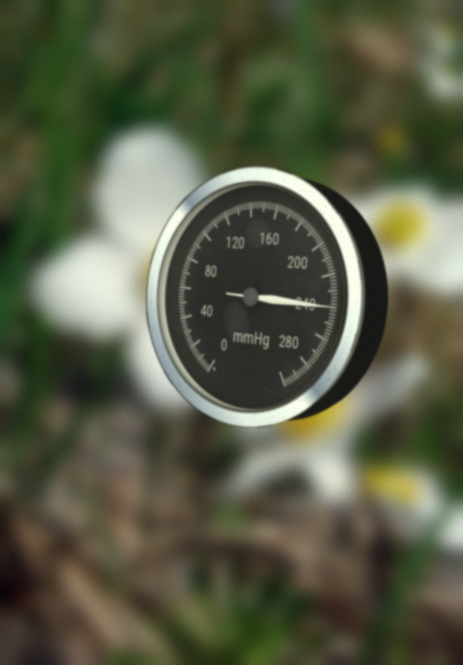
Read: 240 mmHg
